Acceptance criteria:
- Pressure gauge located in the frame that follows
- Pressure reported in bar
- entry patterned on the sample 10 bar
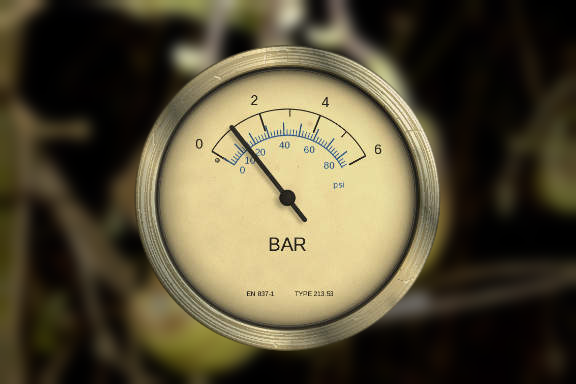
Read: 1 bar
